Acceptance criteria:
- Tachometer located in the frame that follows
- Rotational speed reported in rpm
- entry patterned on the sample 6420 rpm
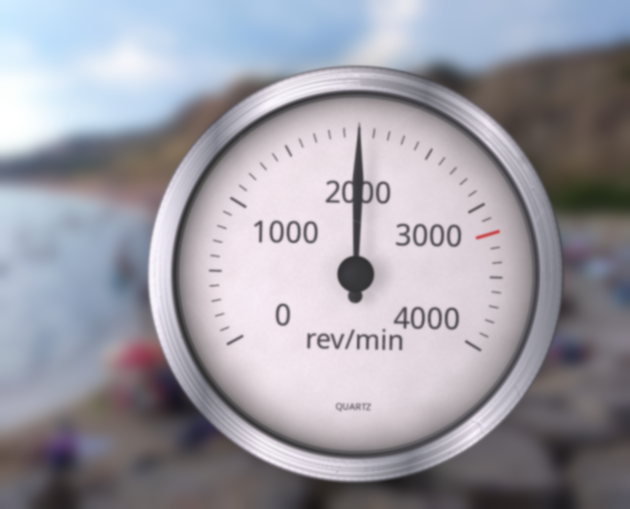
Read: 2000 rpm
